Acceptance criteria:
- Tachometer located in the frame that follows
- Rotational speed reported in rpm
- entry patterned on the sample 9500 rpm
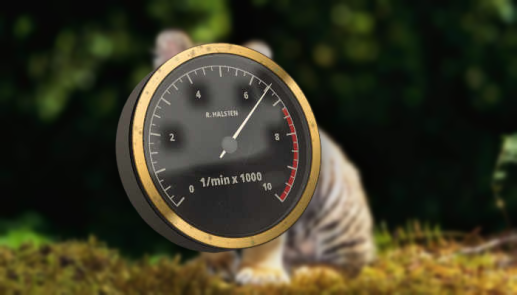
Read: 6500 rpm
